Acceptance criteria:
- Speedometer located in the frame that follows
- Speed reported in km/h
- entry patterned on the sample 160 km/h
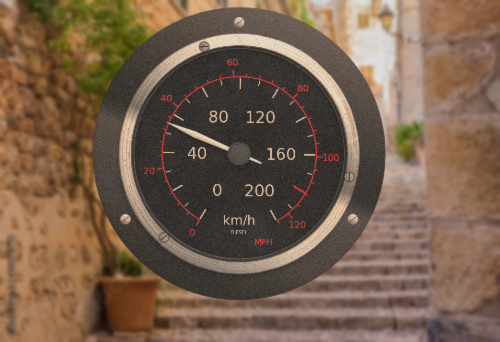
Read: 55 km/h
